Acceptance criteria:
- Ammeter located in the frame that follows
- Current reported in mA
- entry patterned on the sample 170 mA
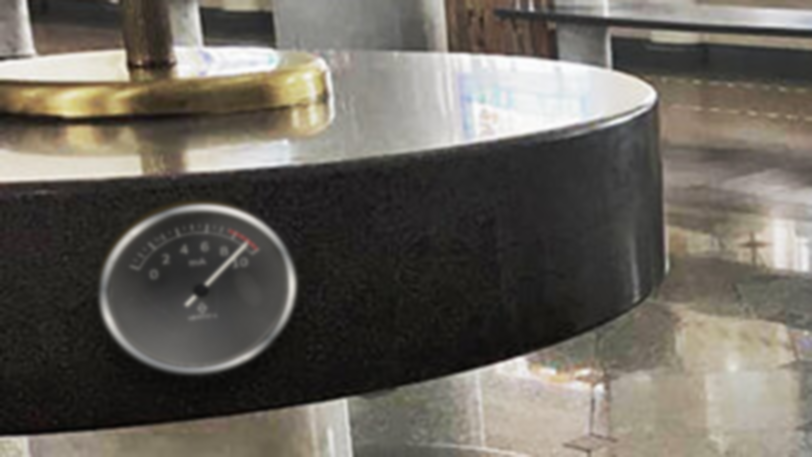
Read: 9 mA
